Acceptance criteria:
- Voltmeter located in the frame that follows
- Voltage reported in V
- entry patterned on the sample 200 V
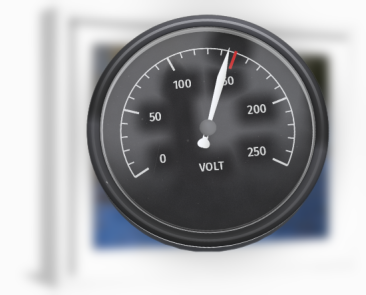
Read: 145 V
